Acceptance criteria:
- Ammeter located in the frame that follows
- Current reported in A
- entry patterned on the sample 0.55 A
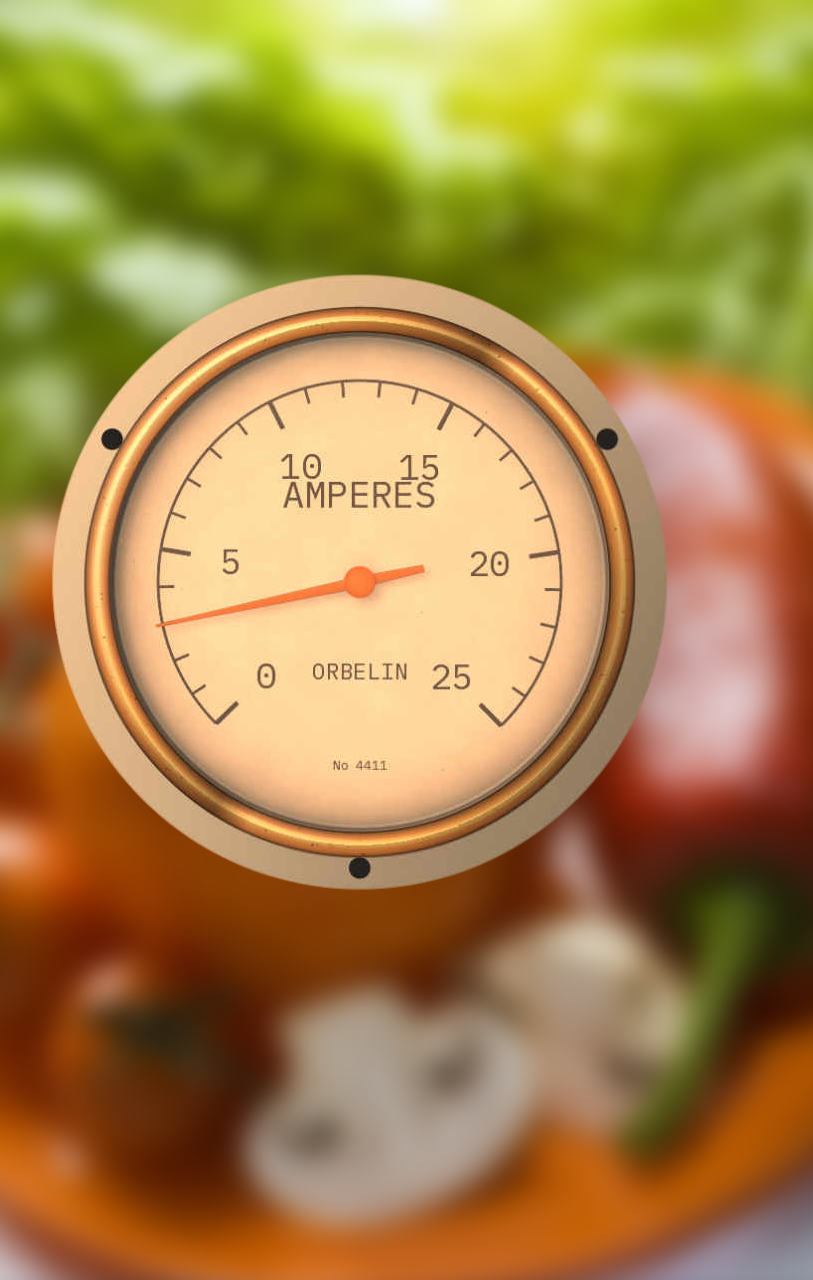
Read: 3 A
